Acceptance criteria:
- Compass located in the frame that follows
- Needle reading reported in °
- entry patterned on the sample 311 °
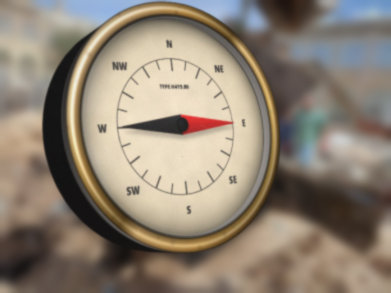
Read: 90 °
